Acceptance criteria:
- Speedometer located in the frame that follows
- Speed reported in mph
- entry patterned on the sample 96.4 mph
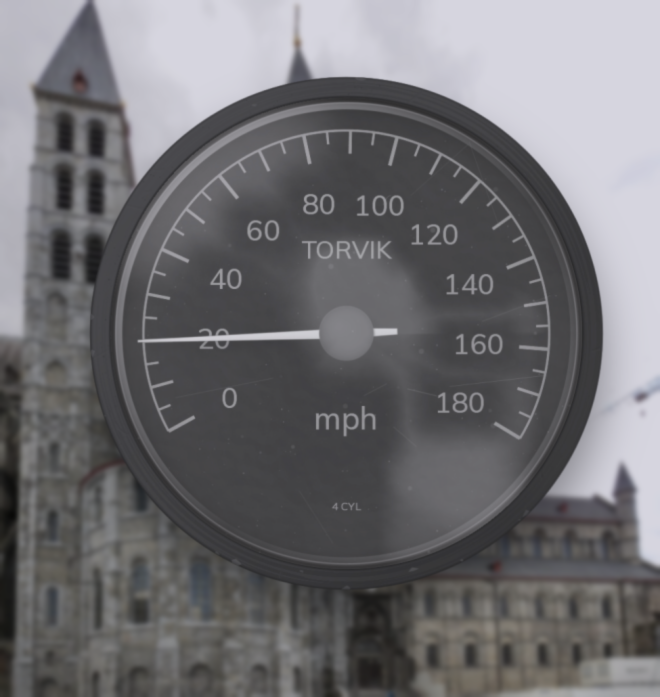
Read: 20 mph
